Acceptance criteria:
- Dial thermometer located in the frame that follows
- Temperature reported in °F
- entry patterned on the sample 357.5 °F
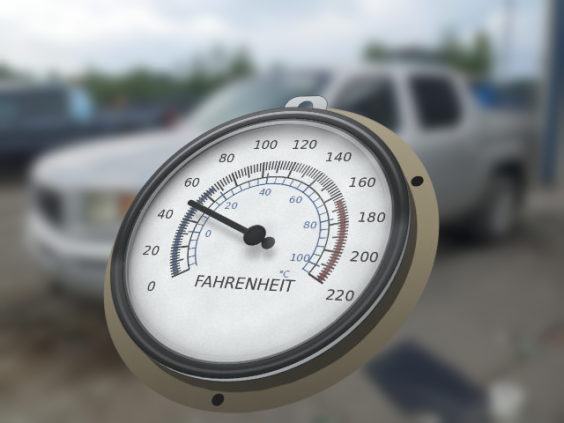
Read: 50 °F
